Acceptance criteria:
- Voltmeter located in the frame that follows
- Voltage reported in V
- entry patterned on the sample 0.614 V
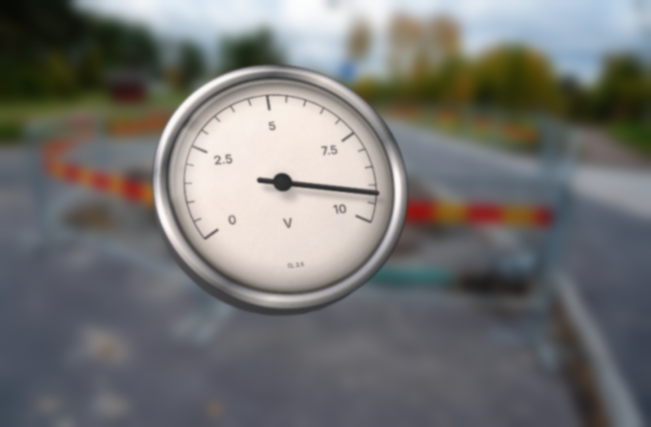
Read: 9.25 V
